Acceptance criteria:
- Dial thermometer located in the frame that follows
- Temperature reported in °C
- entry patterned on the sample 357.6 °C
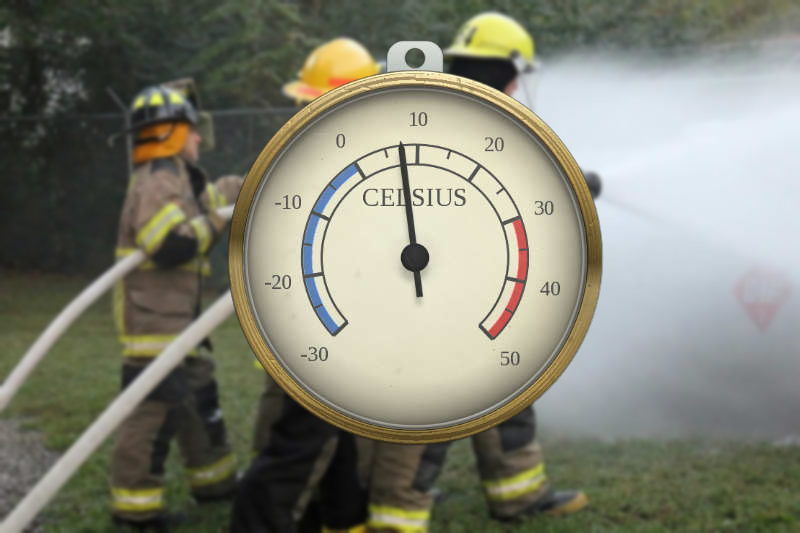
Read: 7.5 °C
